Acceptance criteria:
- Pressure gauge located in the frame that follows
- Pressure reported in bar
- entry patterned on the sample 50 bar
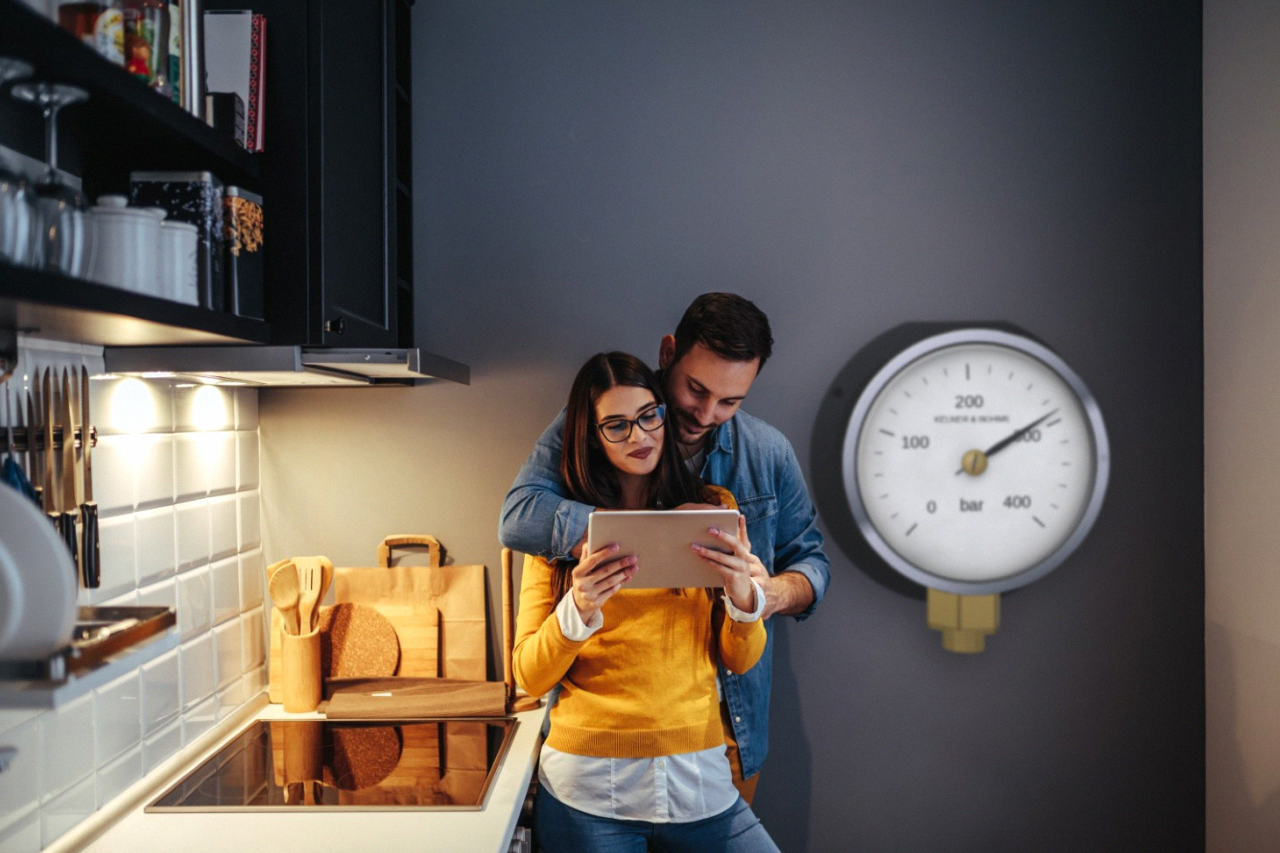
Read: 290 bar
